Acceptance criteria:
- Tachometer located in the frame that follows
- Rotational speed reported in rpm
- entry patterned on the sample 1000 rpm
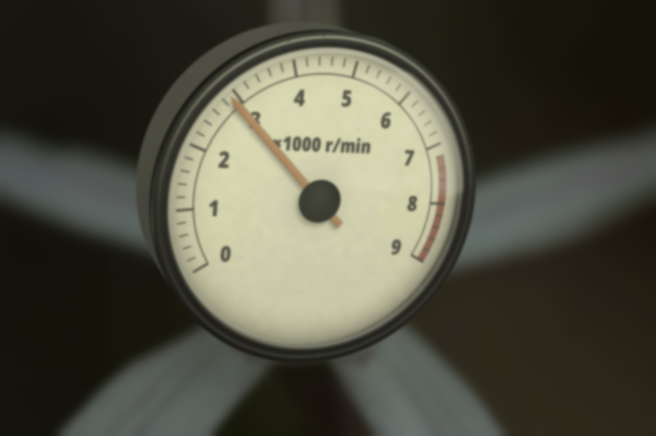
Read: 2900 rpm
